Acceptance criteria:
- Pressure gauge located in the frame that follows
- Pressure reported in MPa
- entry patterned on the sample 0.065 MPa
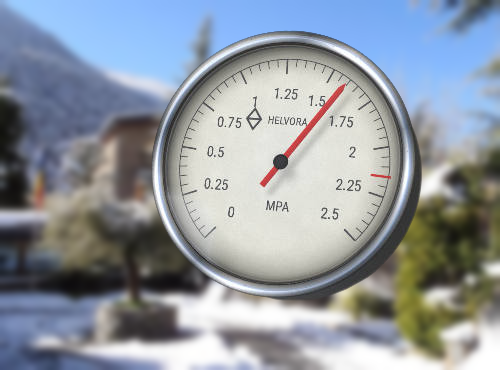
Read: 1.6 MPa
